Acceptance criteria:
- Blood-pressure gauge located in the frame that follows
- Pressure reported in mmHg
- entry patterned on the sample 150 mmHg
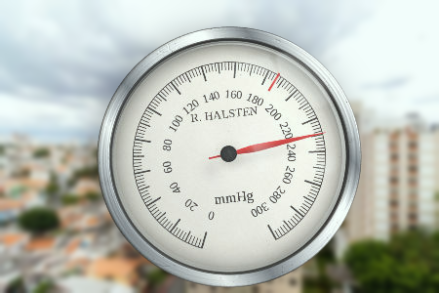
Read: 230 mmHg
